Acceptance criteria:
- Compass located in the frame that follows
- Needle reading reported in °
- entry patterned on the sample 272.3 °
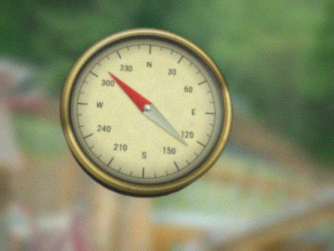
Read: 310 °
